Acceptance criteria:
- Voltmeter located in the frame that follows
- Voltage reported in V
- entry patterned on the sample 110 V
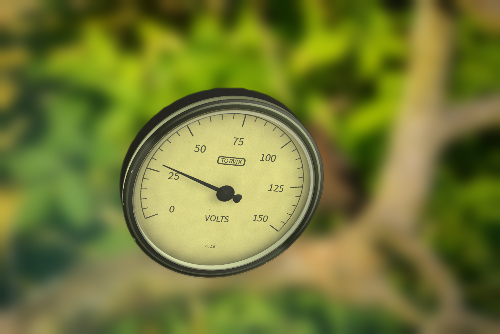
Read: 30 V
